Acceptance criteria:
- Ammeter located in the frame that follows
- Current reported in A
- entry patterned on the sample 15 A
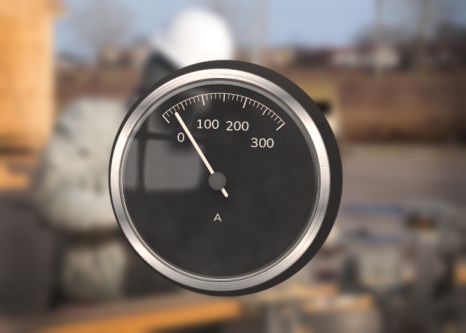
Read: 30 A
